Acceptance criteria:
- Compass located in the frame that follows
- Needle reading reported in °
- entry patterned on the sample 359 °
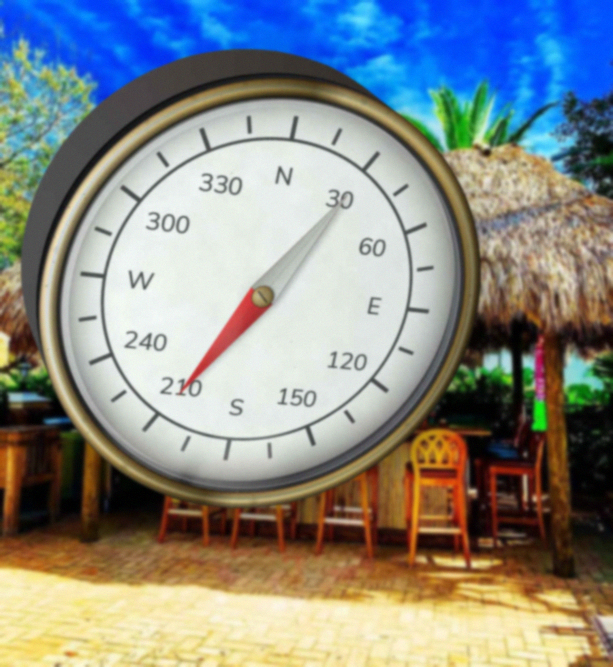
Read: 210 °
